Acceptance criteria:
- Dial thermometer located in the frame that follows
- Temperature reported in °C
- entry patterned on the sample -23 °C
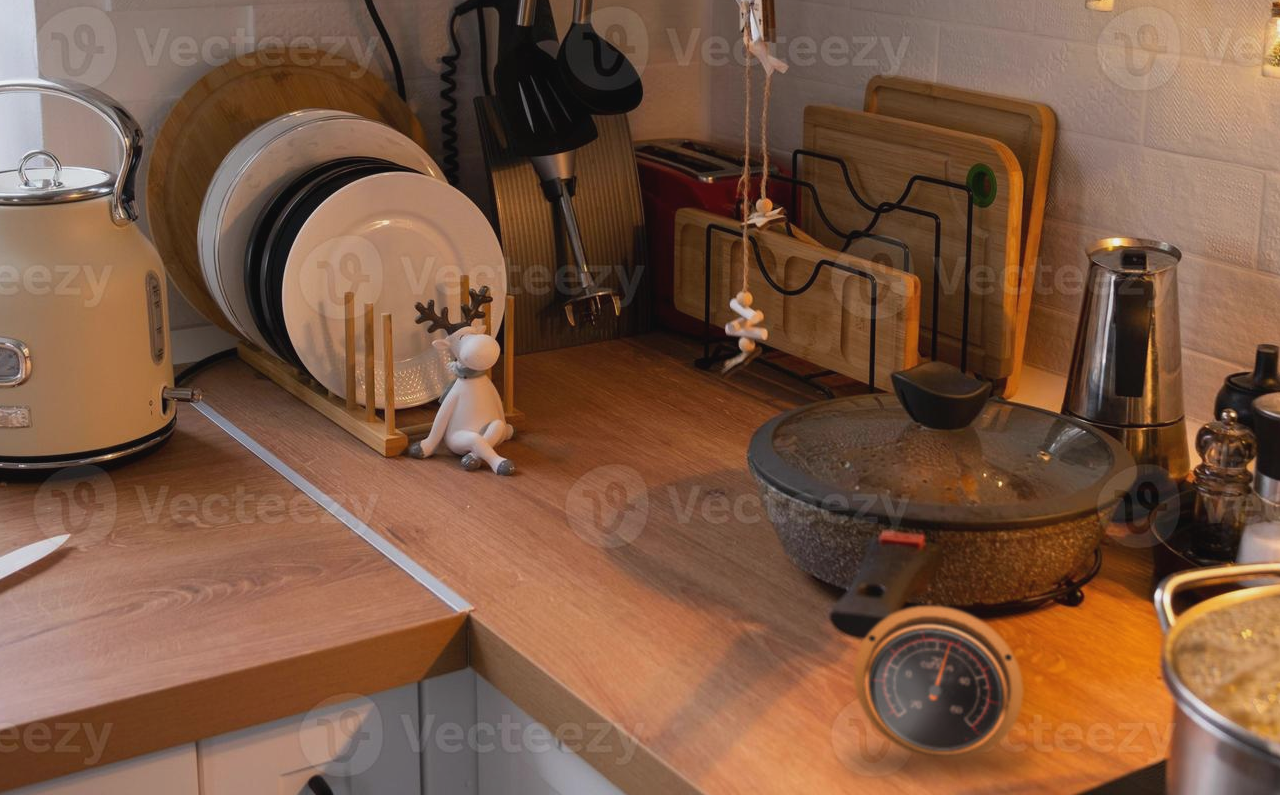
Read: 24 °C
